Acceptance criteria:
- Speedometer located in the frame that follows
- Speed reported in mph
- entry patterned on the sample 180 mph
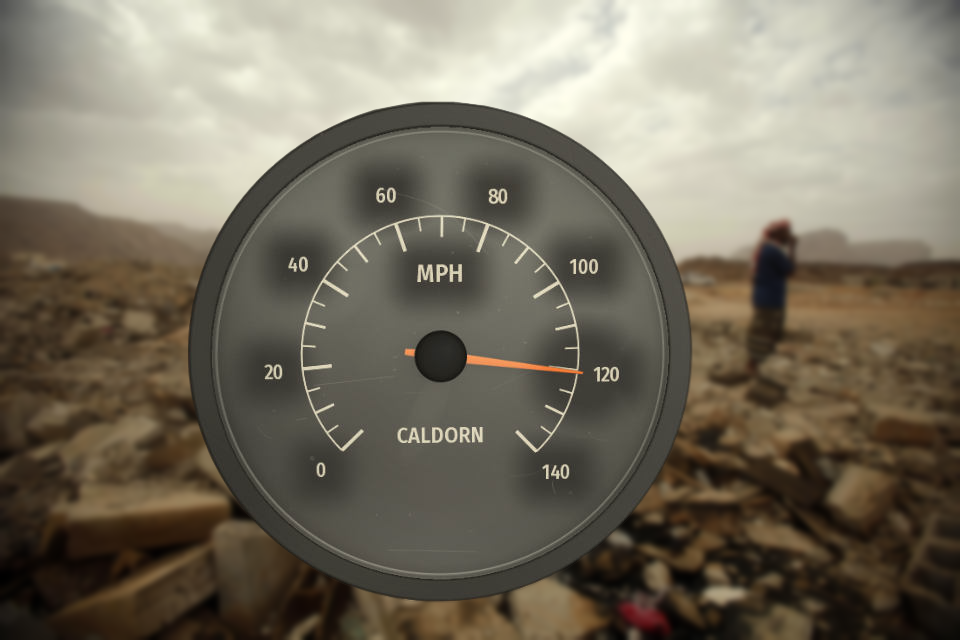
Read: 120 mph
